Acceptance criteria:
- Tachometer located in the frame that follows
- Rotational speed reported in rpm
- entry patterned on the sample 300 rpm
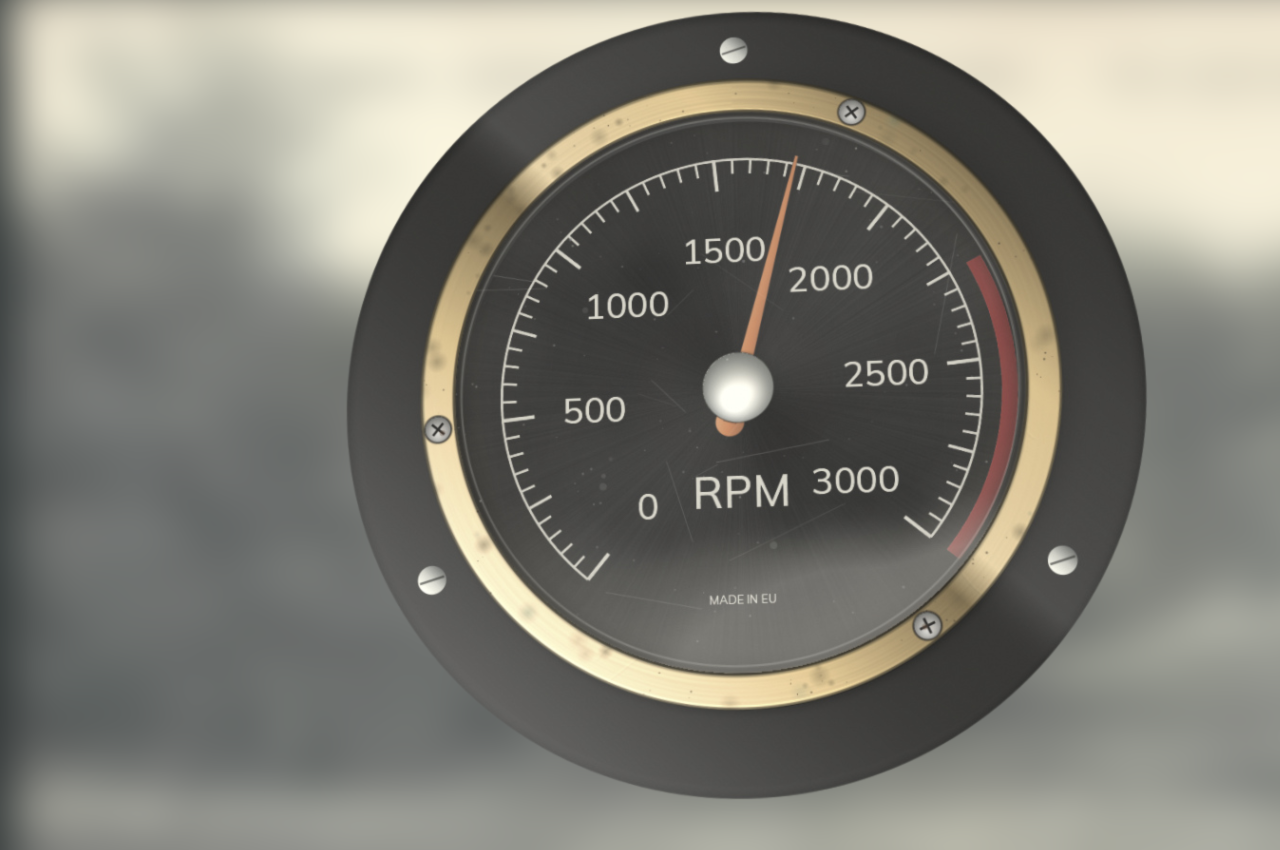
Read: 1725 rpm
